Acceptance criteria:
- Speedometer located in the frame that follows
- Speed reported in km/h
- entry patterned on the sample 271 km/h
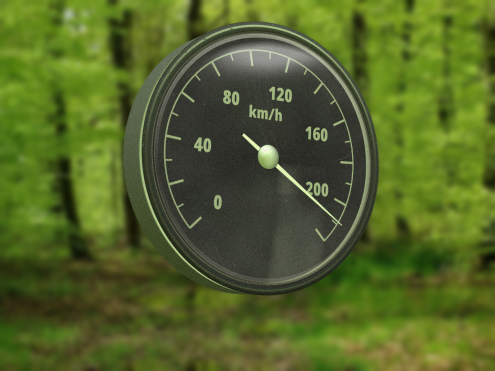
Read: 210 km/h
